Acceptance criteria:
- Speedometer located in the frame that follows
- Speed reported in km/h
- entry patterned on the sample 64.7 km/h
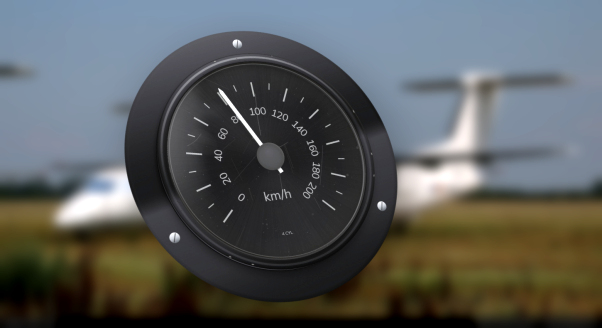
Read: 80 km/h
